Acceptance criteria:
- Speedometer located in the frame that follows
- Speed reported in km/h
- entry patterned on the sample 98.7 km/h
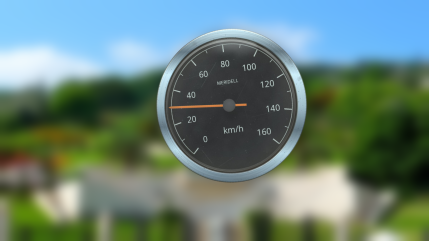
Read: 30 km/h
